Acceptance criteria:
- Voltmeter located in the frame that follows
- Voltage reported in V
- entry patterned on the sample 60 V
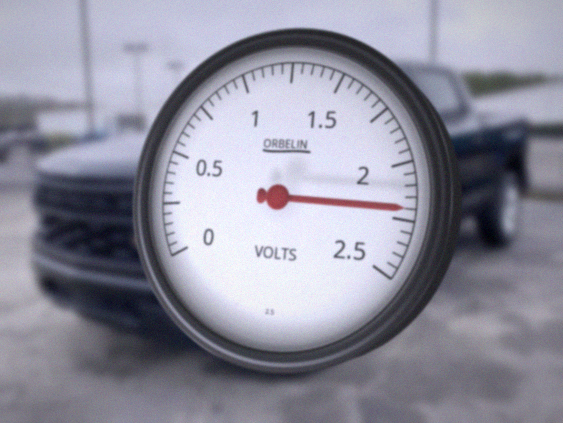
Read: 2.2 V
